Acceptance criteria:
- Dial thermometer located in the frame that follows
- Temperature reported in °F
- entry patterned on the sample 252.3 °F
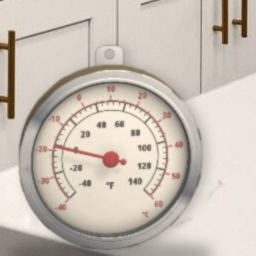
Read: 0 °F
